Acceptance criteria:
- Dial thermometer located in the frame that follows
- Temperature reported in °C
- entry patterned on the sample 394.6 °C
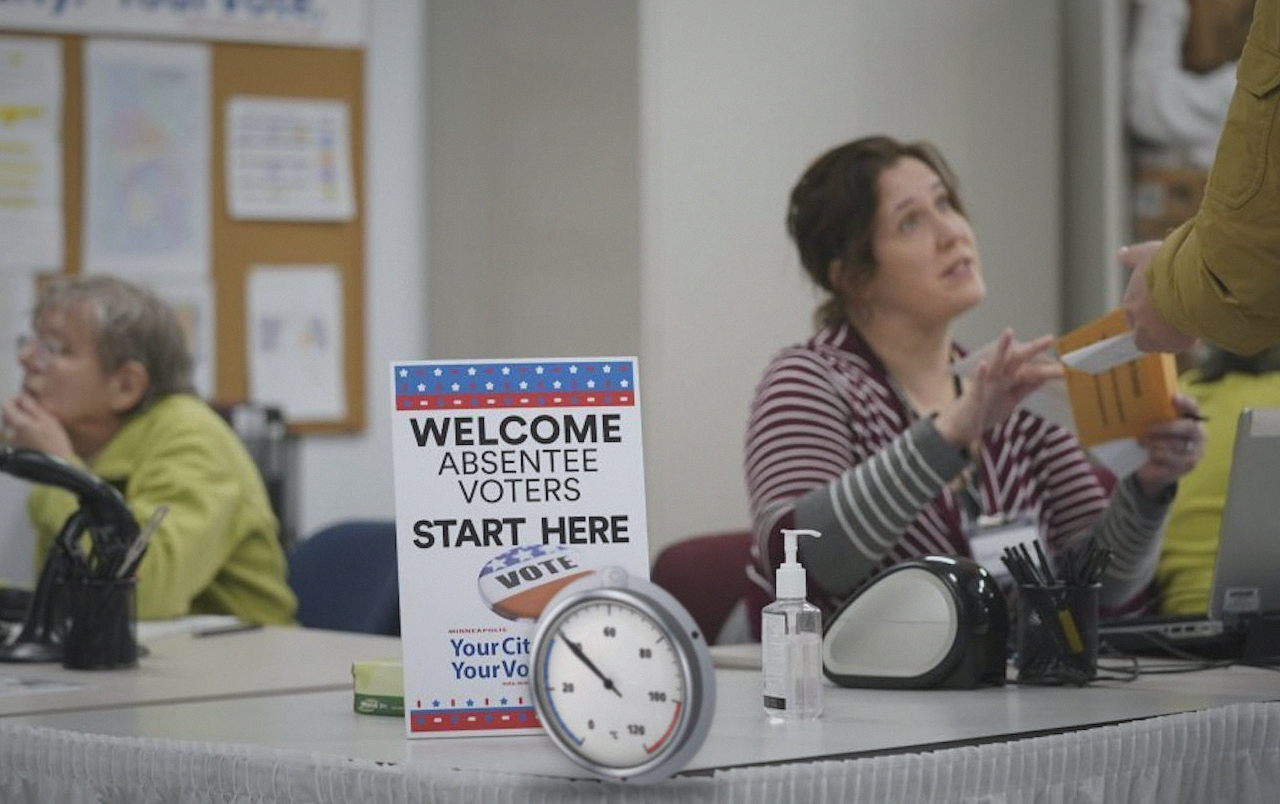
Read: 40 °C
